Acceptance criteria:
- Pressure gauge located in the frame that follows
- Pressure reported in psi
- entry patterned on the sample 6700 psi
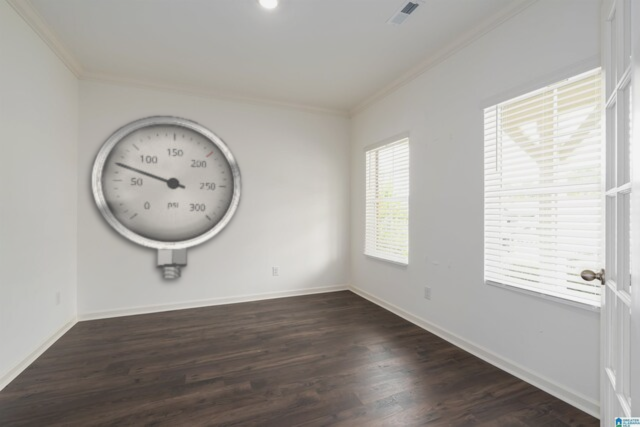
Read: 70 psi
